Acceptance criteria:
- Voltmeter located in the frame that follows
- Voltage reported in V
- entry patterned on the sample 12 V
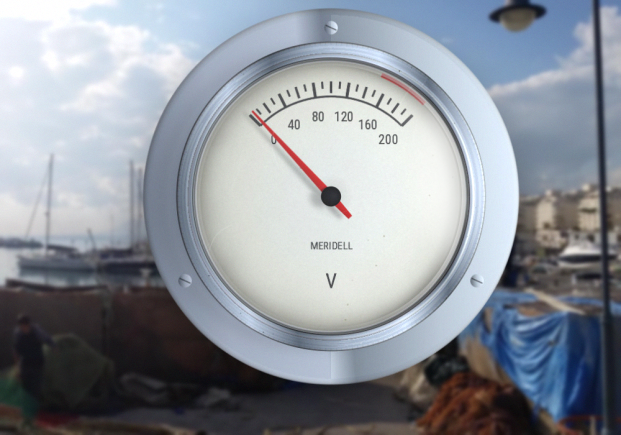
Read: 5 V
